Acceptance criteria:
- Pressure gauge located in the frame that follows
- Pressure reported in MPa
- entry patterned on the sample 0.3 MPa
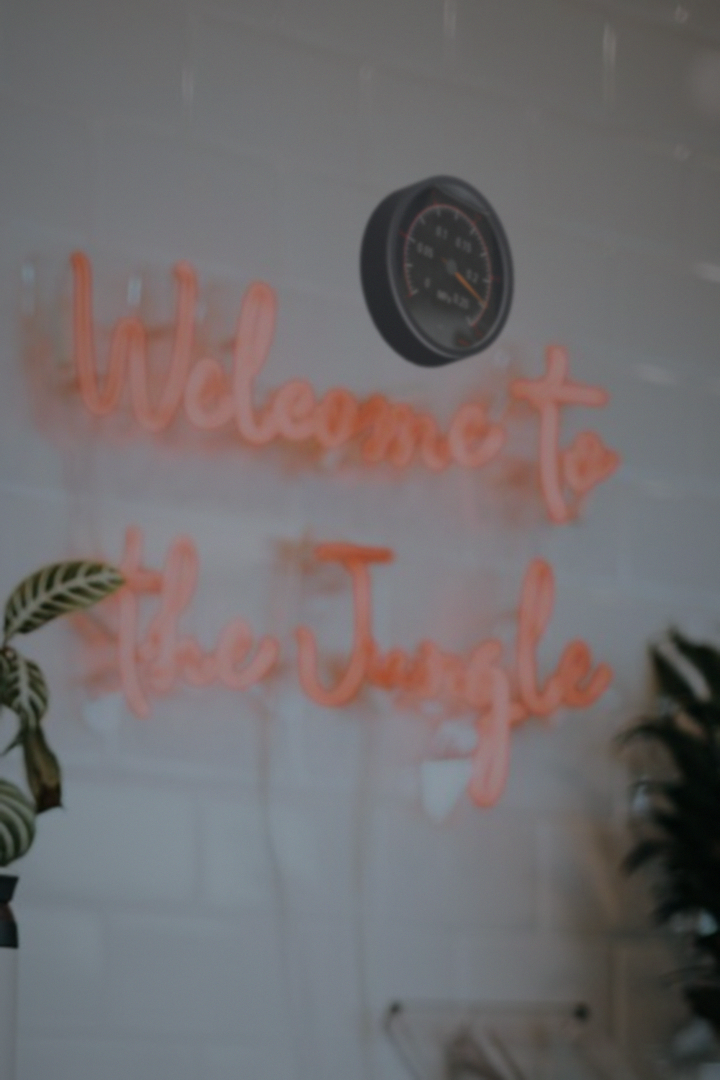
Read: 0.225 MPa
